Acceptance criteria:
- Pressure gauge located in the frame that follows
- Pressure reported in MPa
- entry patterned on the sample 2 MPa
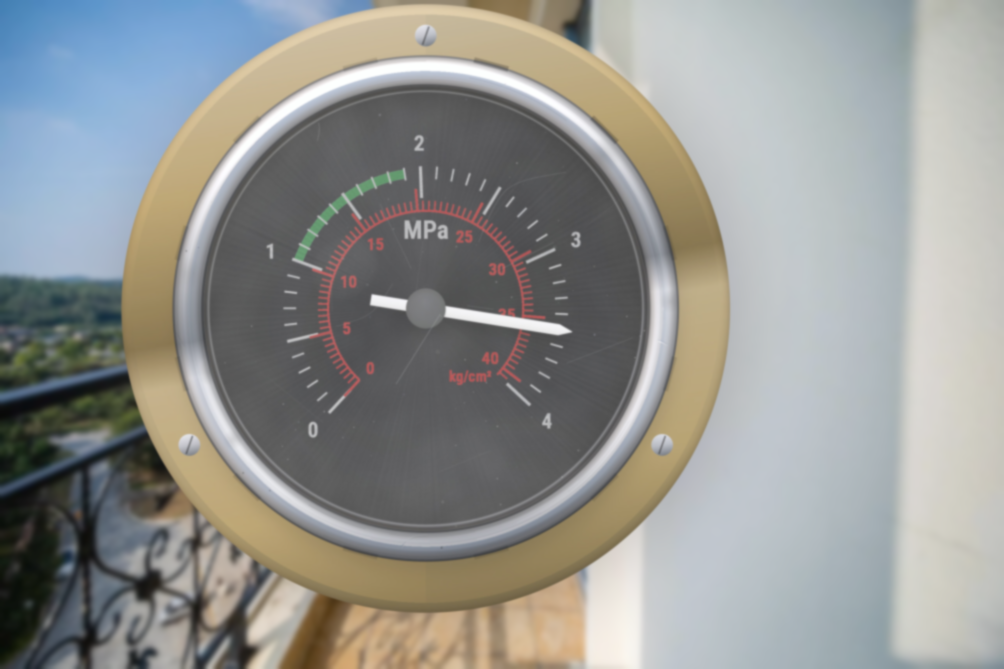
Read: 3.5 MPa
